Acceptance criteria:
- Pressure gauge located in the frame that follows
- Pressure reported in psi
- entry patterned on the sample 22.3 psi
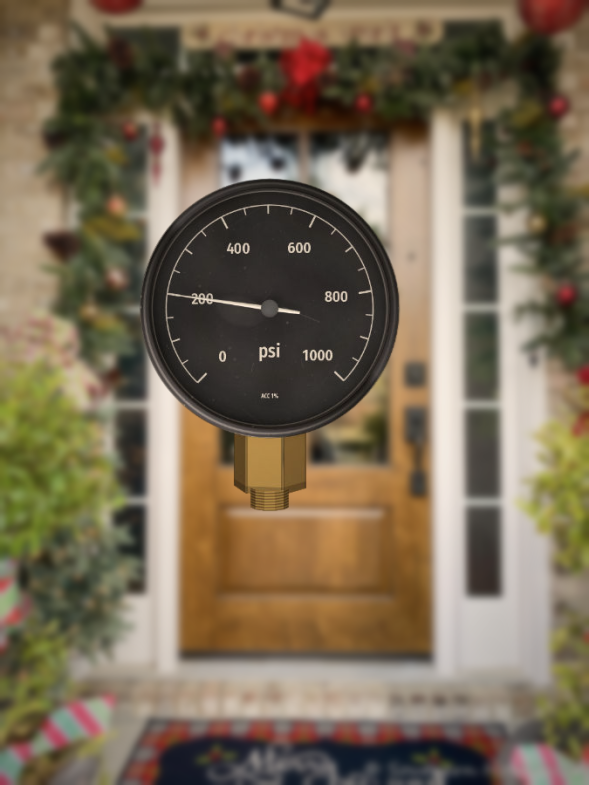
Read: 200 psi
